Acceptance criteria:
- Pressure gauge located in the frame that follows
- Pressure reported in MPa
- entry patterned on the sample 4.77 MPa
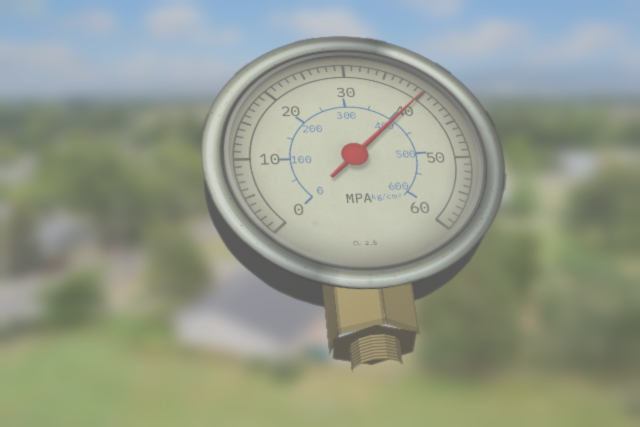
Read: 40 MPa
